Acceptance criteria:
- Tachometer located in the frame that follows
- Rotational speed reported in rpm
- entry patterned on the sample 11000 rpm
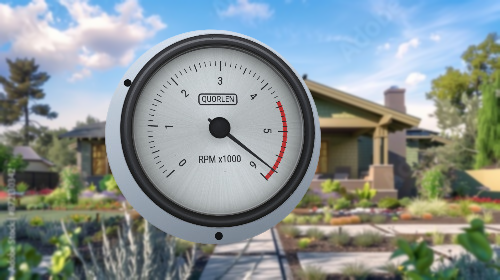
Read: 5800 rpm
